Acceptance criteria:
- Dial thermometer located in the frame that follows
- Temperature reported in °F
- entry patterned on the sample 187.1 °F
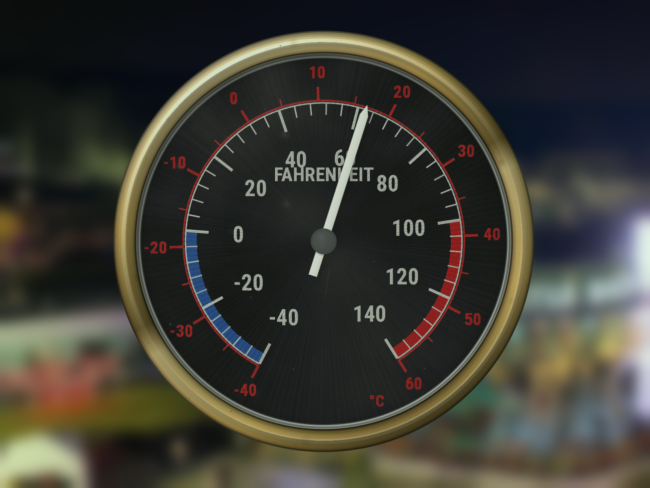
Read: 62 °F
